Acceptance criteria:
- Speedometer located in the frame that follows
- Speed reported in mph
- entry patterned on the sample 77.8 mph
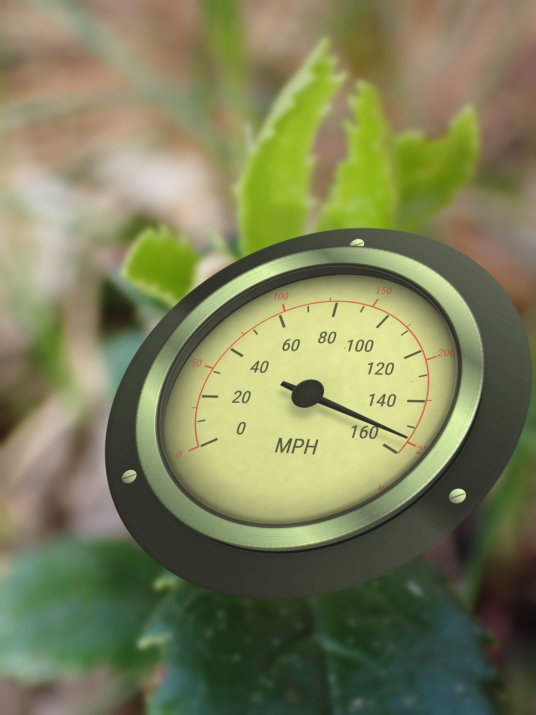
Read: 155 mph
